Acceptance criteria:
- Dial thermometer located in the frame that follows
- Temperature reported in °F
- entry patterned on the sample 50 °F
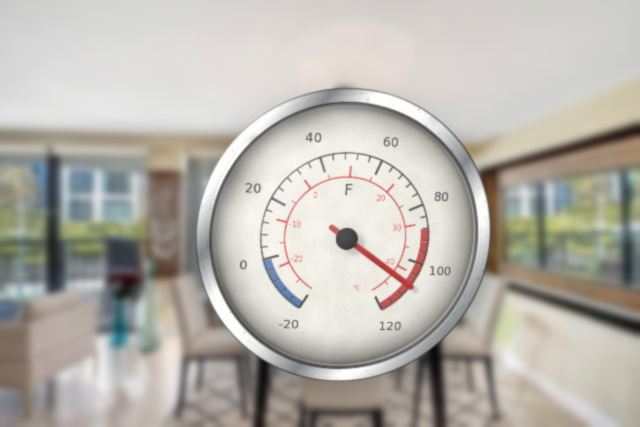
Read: 108 °F
